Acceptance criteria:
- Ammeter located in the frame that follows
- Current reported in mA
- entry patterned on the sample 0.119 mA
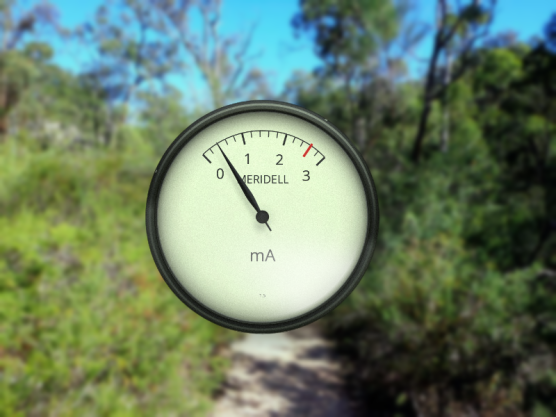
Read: 0.4 mA
